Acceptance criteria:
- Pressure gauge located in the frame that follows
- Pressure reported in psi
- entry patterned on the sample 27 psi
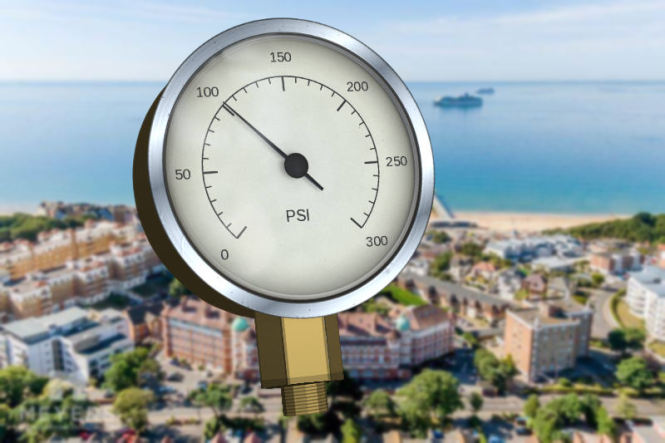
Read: 100 psi
